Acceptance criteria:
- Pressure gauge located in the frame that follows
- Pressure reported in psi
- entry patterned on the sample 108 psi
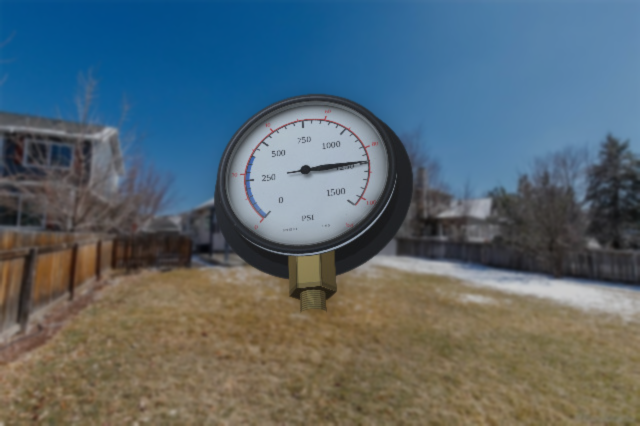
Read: 1250 psi
